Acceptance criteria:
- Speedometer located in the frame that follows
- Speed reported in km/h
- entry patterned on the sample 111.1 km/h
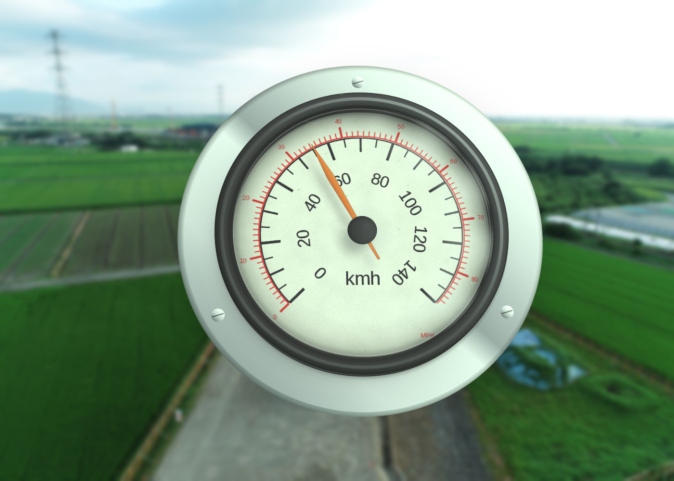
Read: 55 km/h
